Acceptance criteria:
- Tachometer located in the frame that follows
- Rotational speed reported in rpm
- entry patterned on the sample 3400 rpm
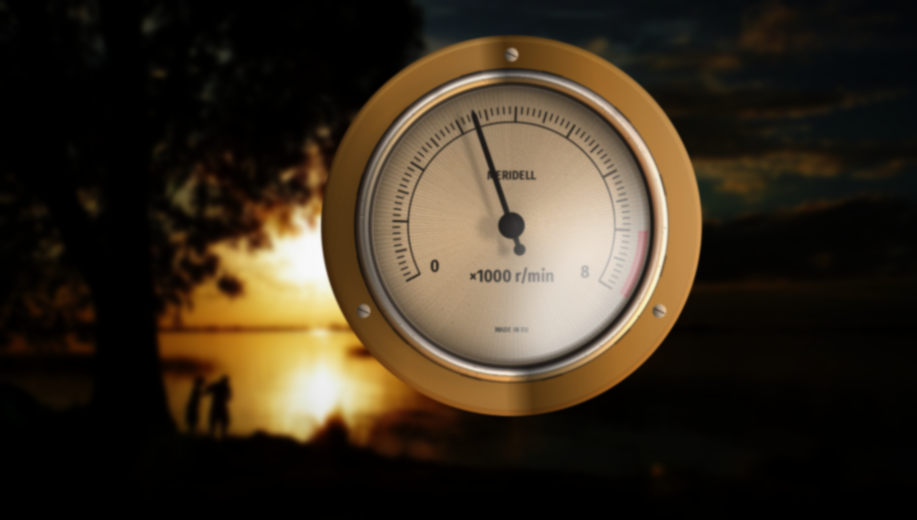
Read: 3300 rpm
